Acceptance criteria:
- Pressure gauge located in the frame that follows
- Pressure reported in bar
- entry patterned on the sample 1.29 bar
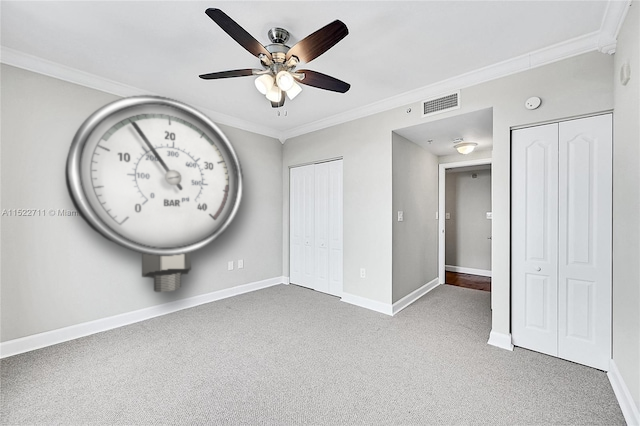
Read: 15 bar
